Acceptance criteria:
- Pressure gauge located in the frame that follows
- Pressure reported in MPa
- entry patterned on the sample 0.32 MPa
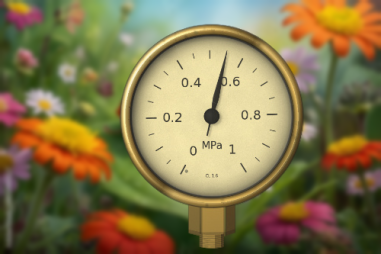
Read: 0.55 MPa
